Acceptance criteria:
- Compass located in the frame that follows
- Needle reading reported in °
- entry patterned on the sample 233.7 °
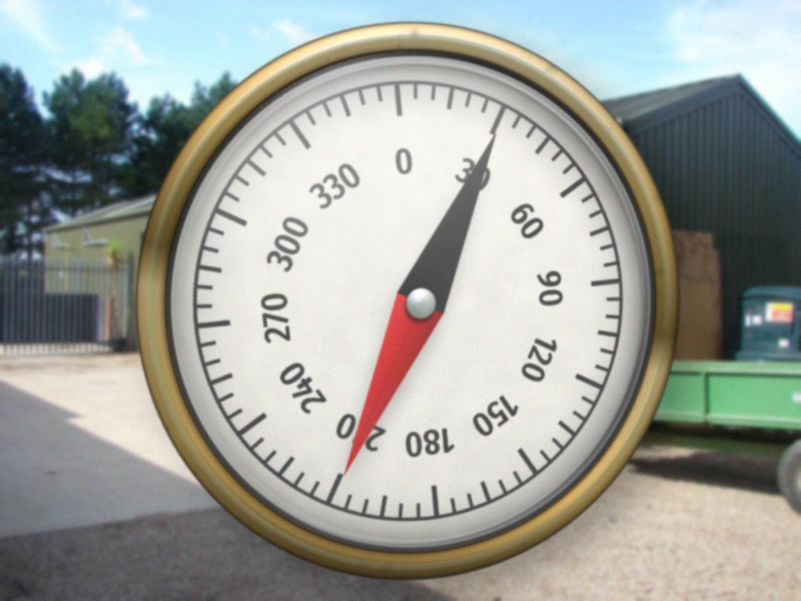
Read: 210 °
